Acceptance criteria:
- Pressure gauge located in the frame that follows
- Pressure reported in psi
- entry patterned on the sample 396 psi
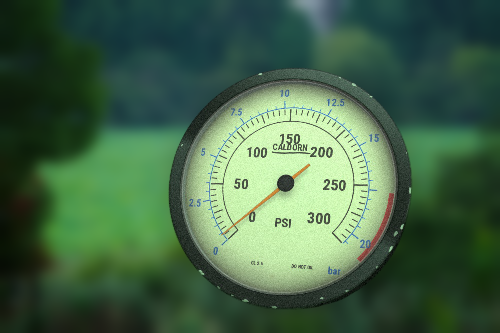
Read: 5 psi
